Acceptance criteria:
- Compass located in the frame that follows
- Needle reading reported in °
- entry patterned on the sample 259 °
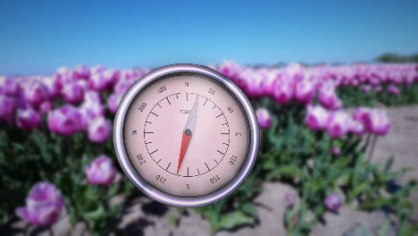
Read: 195 °
